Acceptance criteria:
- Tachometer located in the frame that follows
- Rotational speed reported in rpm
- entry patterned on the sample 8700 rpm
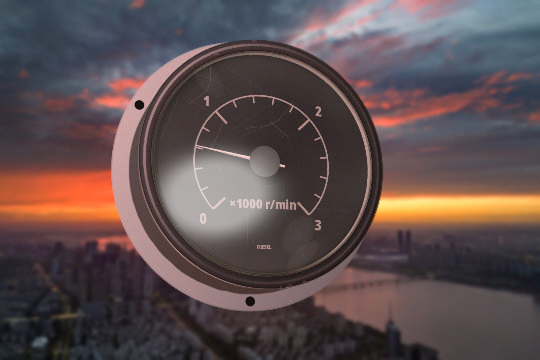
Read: 600 rpm
